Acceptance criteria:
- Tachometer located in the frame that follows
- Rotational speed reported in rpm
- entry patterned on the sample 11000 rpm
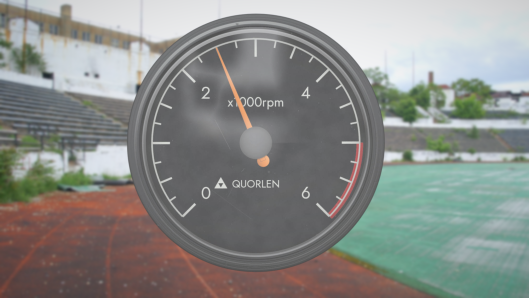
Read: 2500 rpm
